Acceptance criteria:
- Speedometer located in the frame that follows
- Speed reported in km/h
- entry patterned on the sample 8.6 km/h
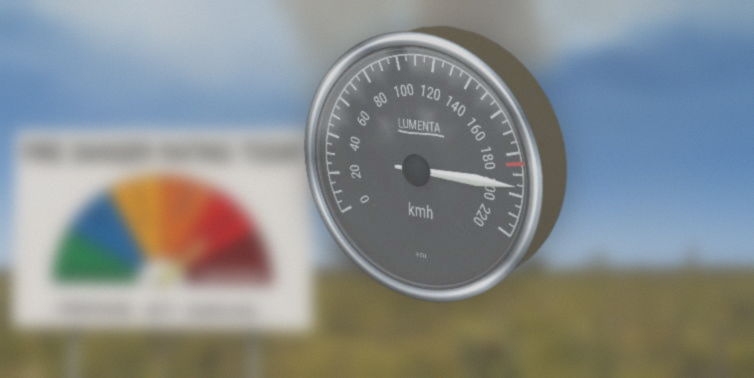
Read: 195 km/h
